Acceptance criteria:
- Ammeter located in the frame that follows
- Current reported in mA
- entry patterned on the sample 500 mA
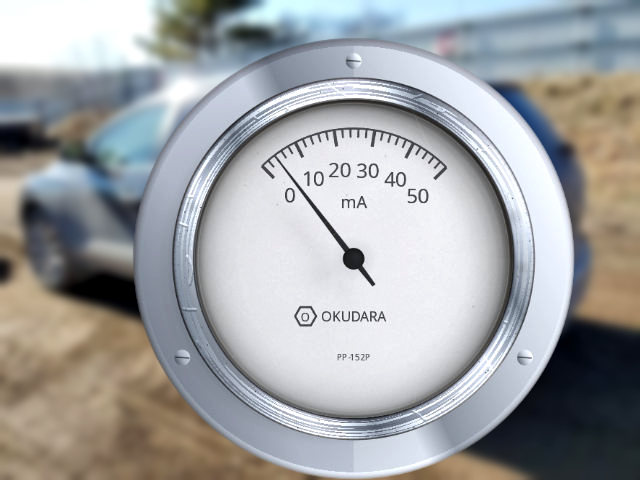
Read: 4 mA
